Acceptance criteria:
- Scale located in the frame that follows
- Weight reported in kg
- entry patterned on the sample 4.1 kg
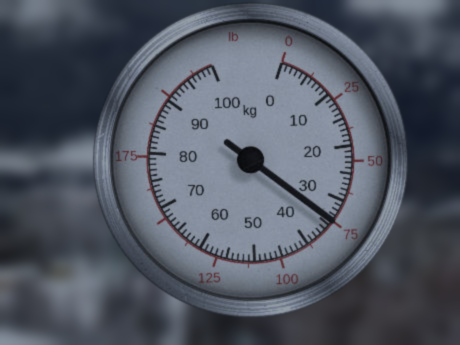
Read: 34 kg
